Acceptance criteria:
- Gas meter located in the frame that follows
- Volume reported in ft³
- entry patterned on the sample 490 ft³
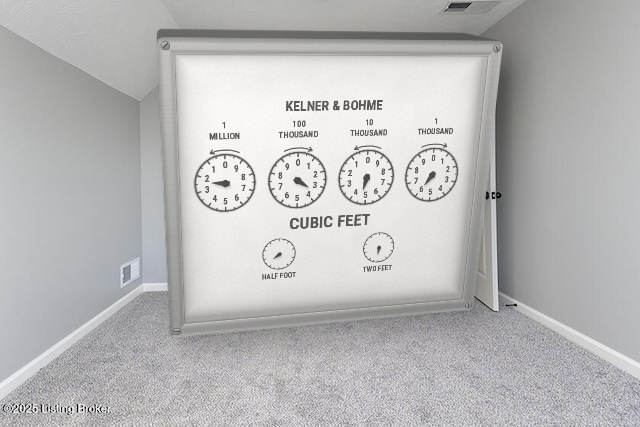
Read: 234600 ft³
